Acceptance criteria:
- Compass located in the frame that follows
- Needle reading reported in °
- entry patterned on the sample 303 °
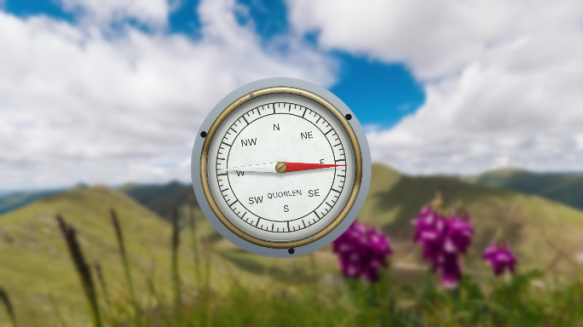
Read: 95 °
